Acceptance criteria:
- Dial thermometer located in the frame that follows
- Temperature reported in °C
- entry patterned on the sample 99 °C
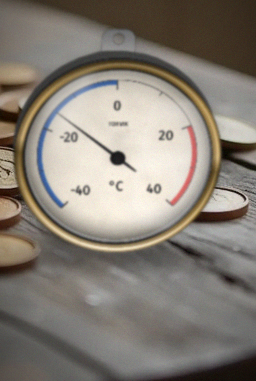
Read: -15 °C
